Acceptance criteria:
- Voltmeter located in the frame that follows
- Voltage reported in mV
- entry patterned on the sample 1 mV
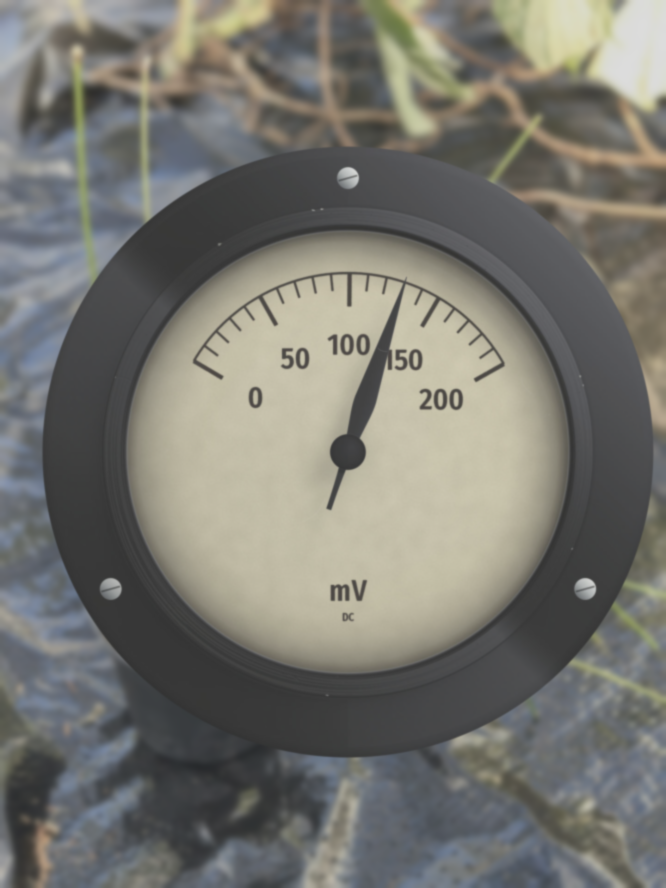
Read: 130 mV
